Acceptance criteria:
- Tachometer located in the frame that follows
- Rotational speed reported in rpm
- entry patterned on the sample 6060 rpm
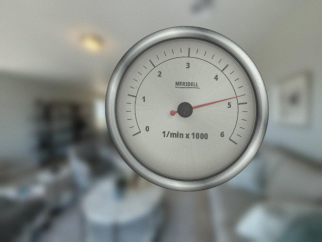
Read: 4800 rpm
